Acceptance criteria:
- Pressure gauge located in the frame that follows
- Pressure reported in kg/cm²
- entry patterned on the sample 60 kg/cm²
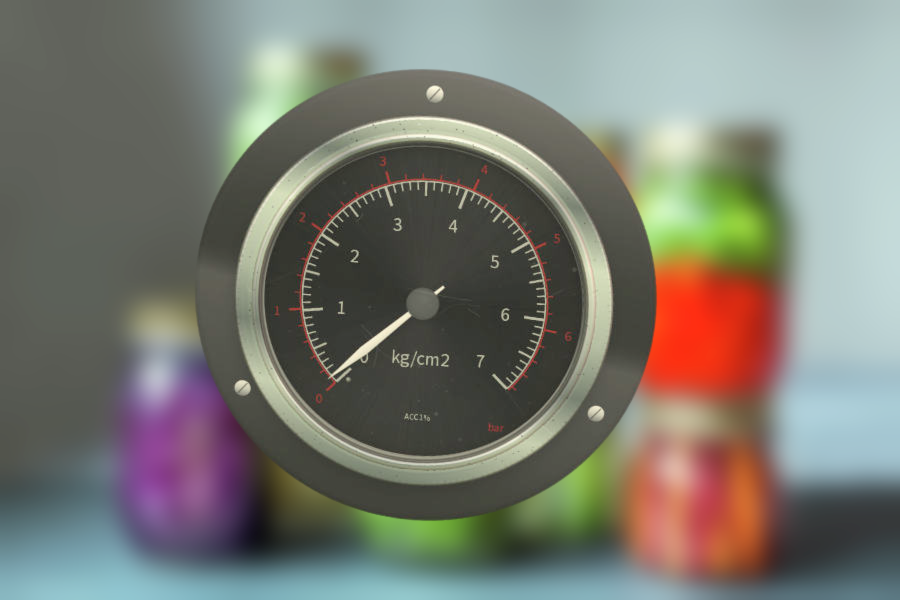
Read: 0.1 kg/cm²
